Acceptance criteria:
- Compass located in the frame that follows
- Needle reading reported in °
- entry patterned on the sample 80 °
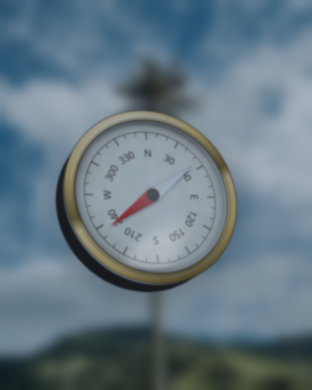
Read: 235 °
